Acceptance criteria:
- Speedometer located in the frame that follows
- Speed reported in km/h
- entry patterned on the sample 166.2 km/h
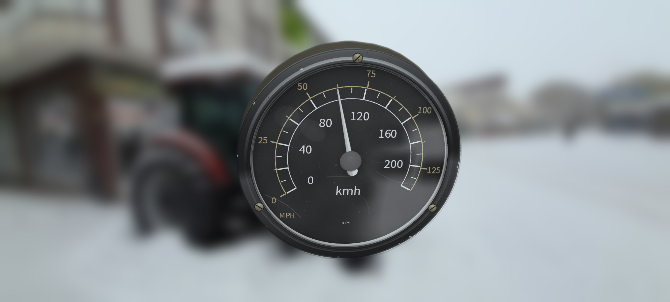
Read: 100 km/h
